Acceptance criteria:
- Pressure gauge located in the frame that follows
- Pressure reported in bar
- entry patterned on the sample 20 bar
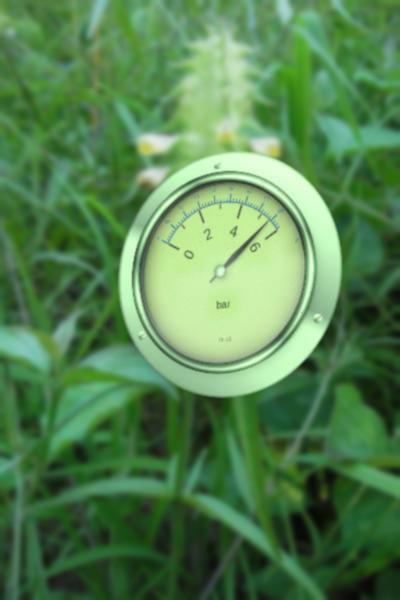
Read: 5.5 bar
